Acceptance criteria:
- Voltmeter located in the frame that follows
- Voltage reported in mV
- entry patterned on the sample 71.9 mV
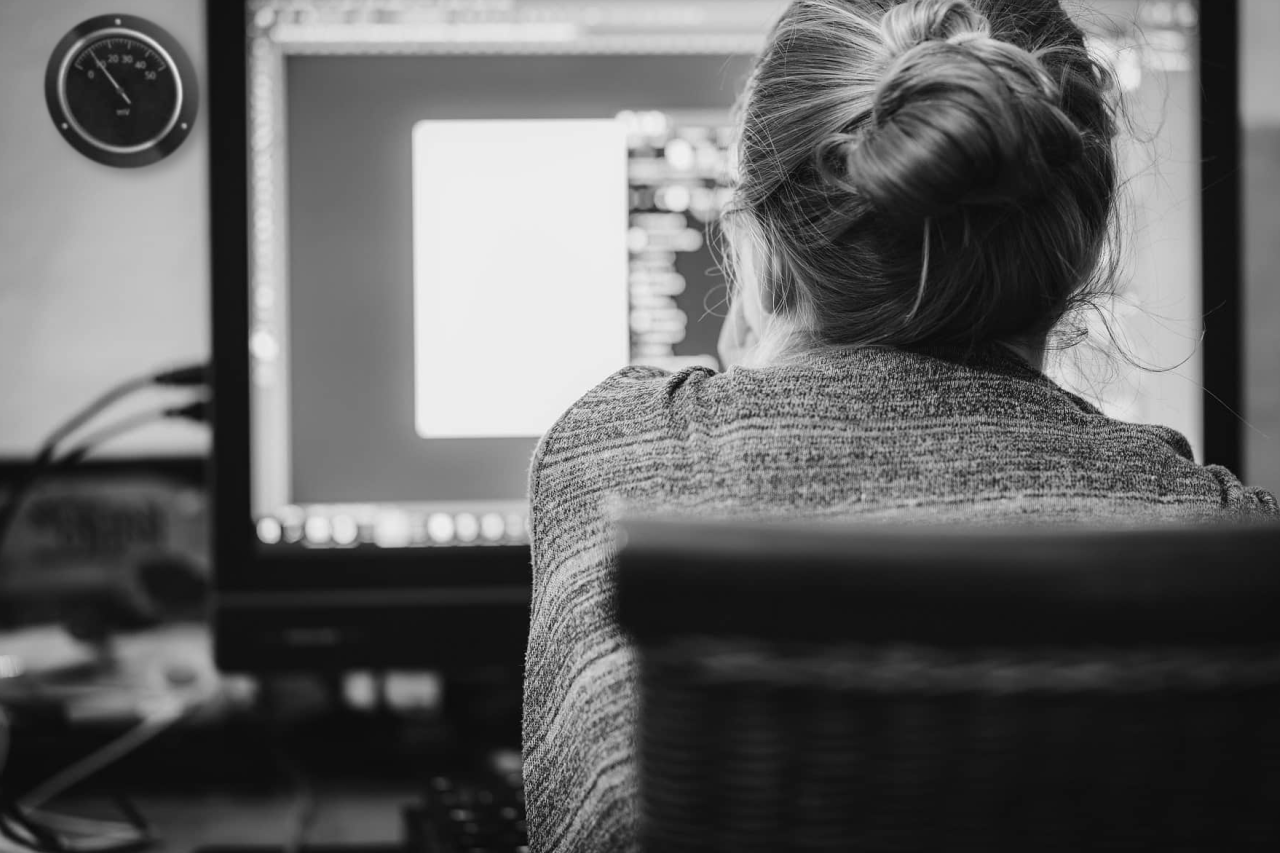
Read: 10 mV
